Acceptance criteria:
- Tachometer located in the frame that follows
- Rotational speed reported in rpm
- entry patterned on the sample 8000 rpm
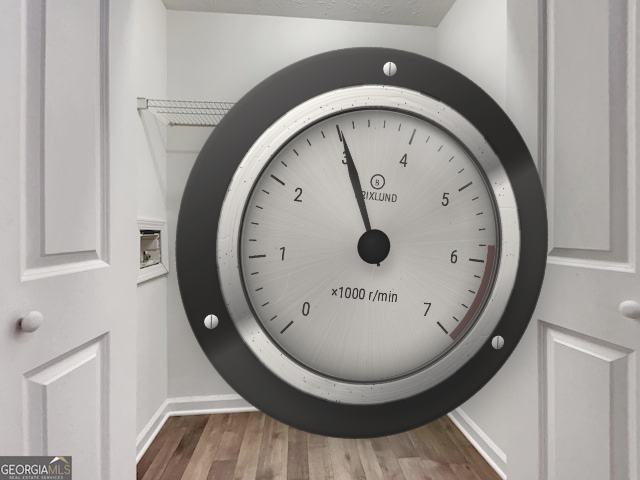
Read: 3000 rpm
